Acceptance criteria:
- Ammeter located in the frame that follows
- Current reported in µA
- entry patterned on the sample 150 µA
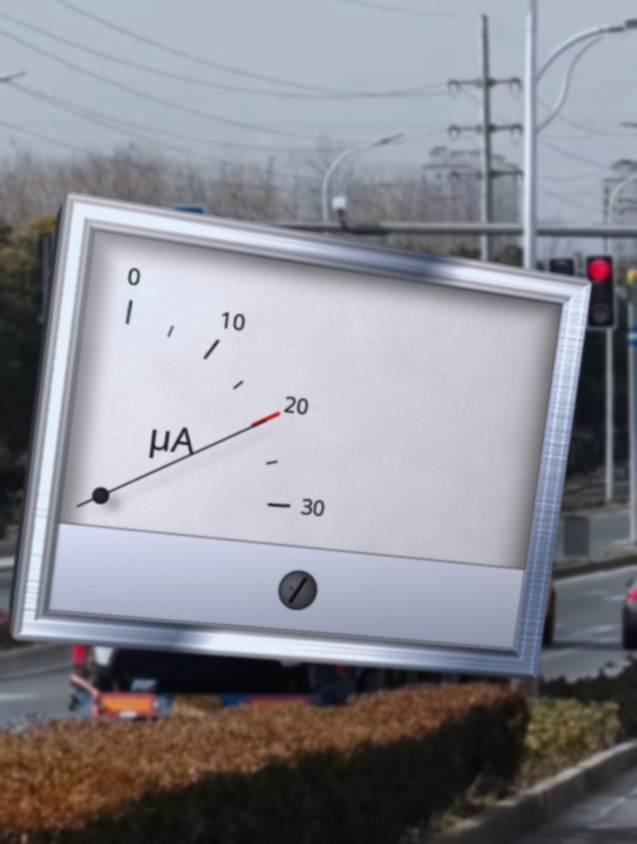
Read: 20 µA
